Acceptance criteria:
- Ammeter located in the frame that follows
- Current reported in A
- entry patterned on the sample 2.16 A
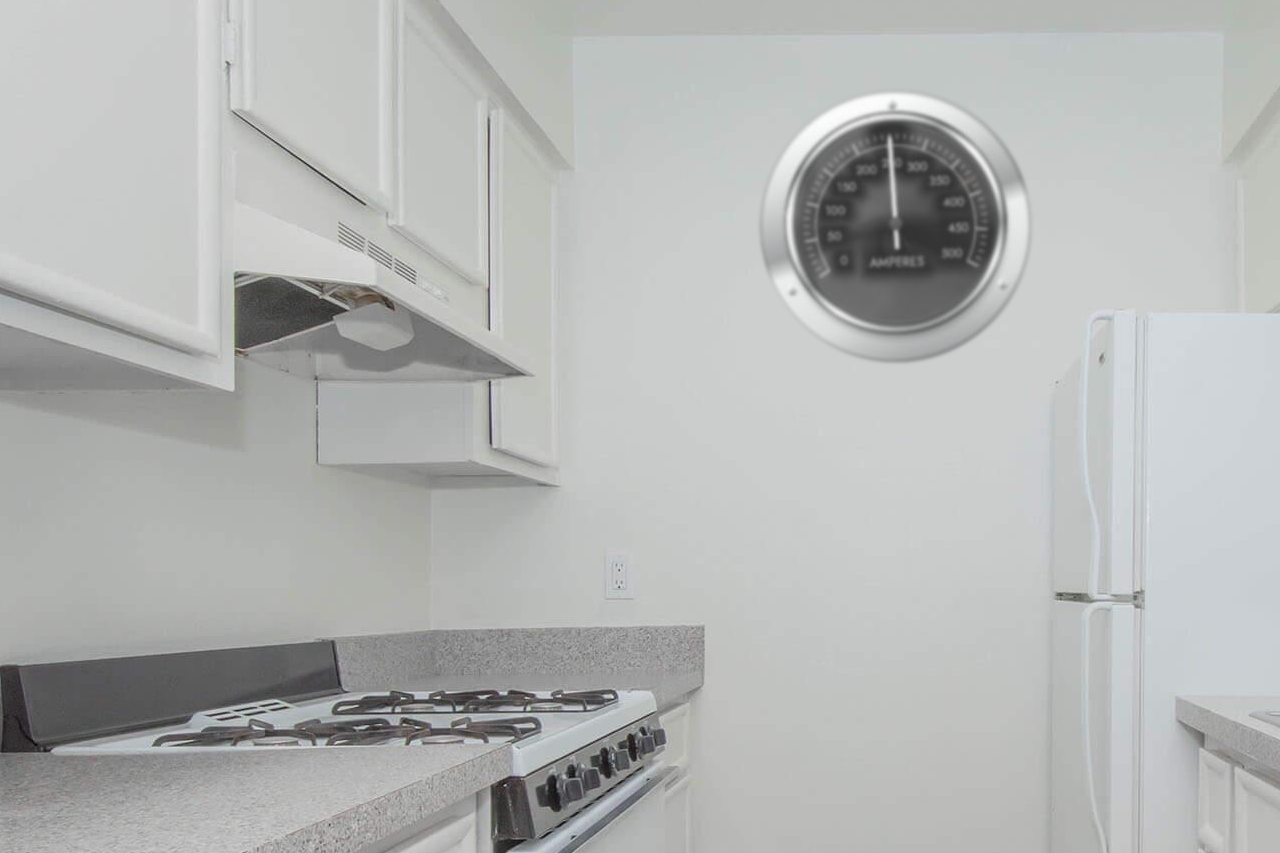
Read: 250 A
